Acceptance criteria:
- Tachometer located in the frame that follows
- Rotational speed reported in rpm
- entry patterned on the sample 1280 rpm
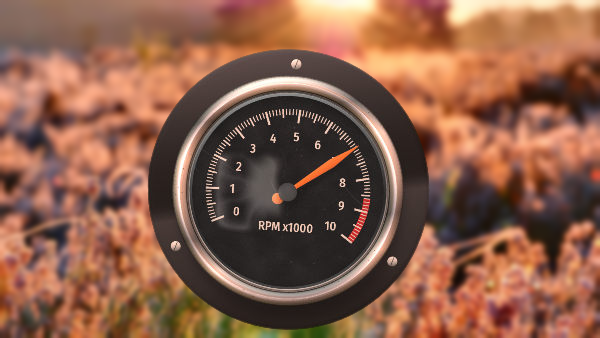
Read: 7000 rpm
